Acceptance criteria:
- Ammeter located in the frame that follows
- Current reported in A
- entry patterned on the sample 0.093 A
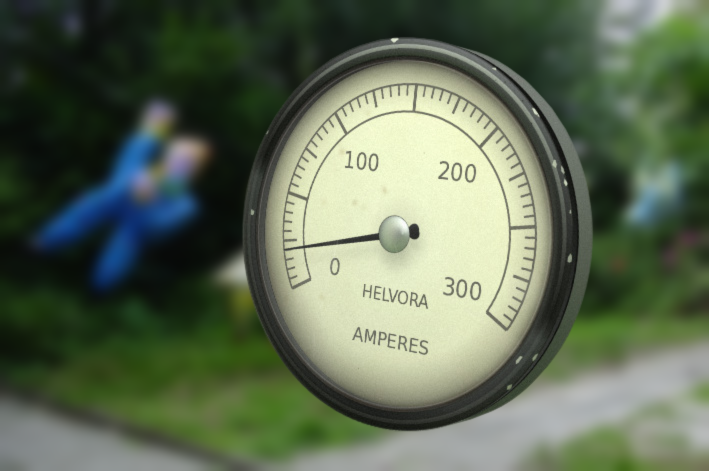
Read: 20 A
